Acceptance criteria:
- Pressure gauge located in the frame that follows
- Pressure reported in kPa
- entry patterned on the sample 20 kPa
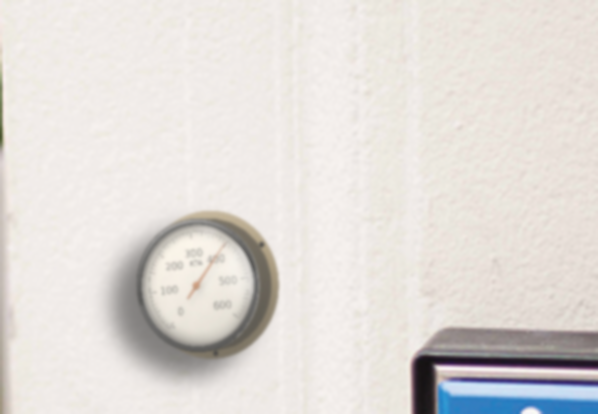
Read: 400 kPa
